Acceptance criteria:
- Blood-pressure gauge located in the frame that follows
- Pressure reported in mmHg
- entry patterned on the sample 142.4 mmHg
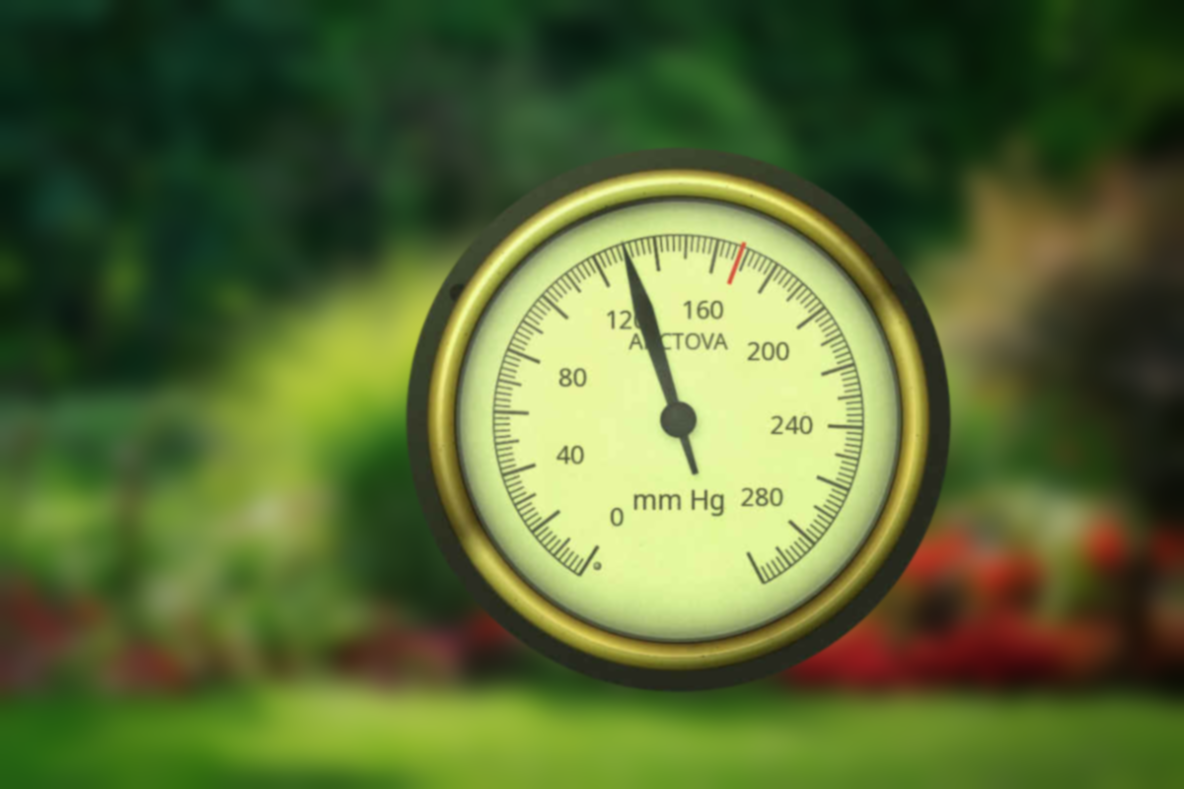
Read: 130 mmHg
